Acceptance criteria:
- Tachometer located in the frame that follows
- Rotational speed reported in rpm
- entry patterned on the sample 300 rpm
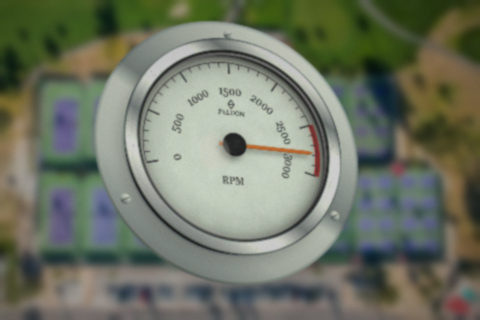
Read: 2800 rpm
